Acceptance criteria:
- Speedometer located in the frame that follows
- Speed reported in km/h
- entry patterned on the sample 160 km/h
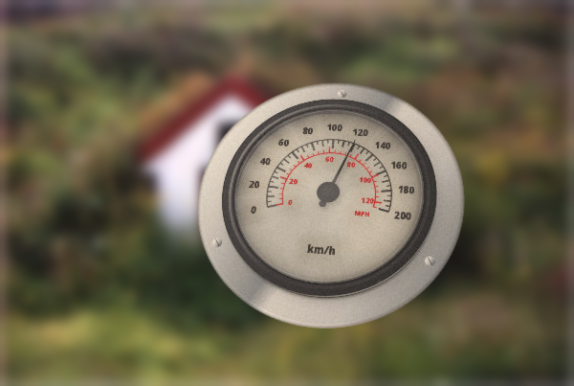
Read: 120 km/h
